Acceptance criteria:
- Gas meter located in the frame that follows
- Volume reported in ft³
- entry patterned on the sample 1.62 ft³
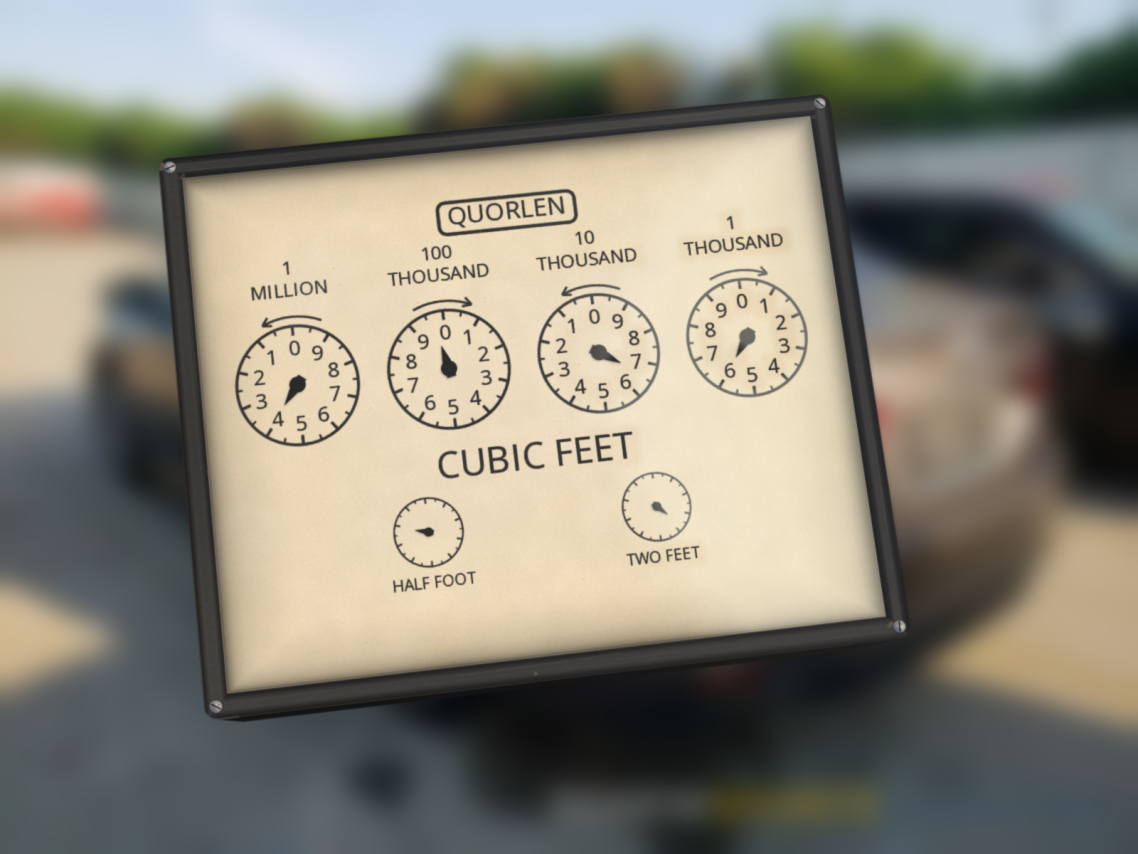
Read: 396600 ft³
